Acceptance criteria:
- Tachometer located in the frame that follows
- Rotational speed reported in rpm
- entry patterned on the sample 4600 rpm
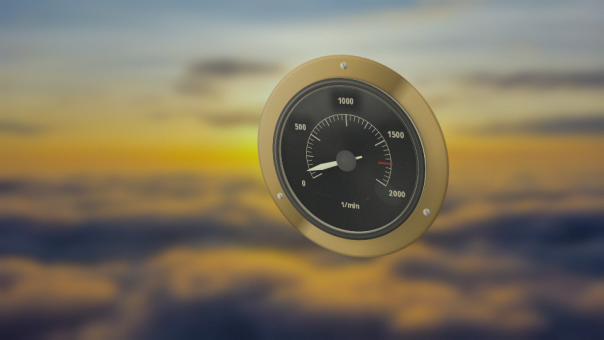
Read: 100 rpm
